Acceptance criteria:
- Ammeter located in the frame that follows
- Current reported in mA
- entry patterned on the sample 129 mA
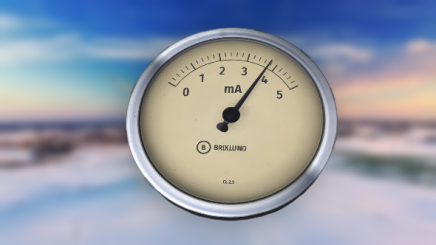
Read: 3.8 mA
